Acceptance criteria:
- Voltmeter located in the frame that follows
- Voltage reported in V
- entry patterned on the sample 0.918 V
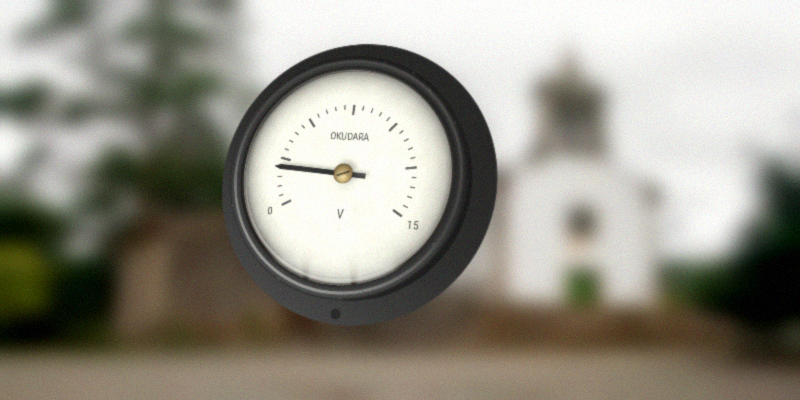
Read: 2 V
